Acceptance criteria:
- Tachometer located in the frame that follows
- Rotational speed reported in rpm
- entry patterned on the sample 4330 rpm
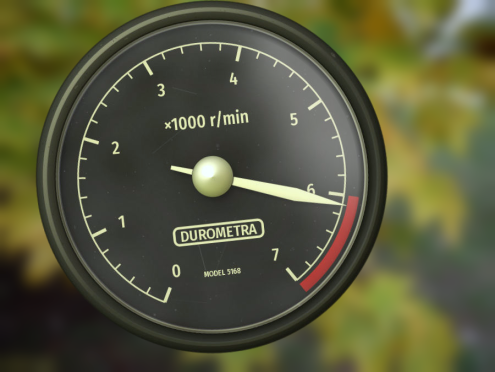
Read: 6100 rpm
